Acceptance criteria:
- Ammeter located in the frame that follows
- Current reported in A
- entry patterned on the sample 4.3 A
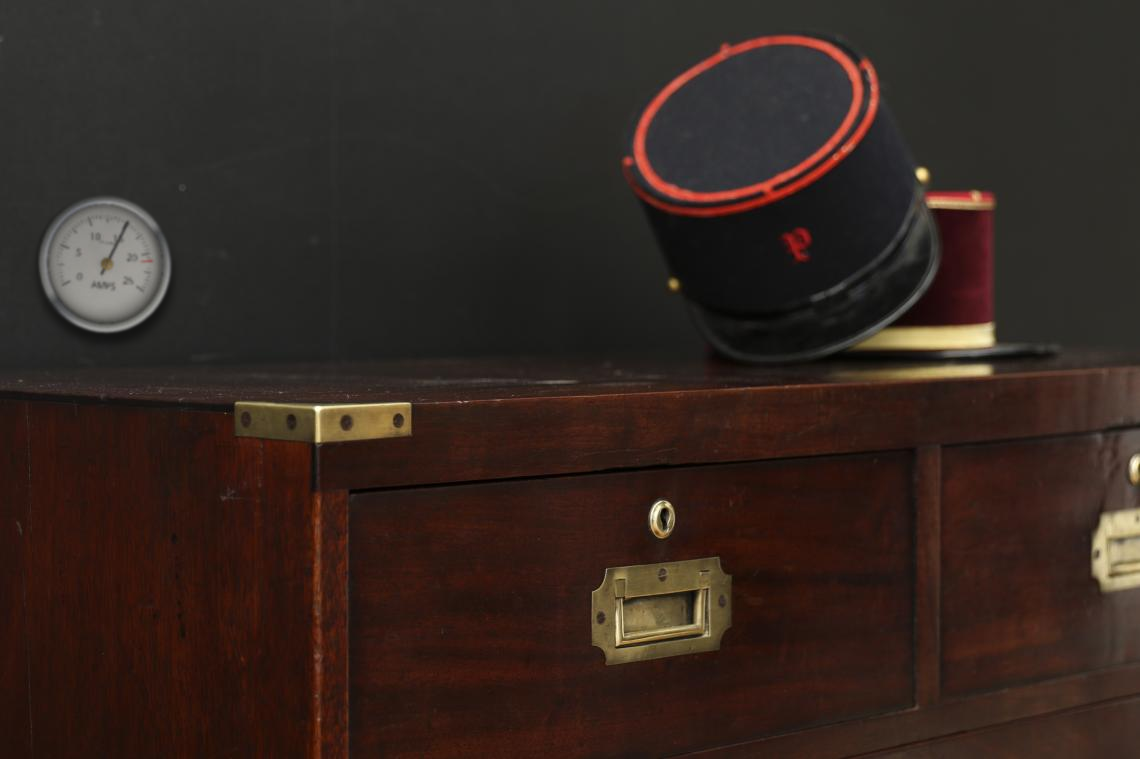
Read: 15 A
